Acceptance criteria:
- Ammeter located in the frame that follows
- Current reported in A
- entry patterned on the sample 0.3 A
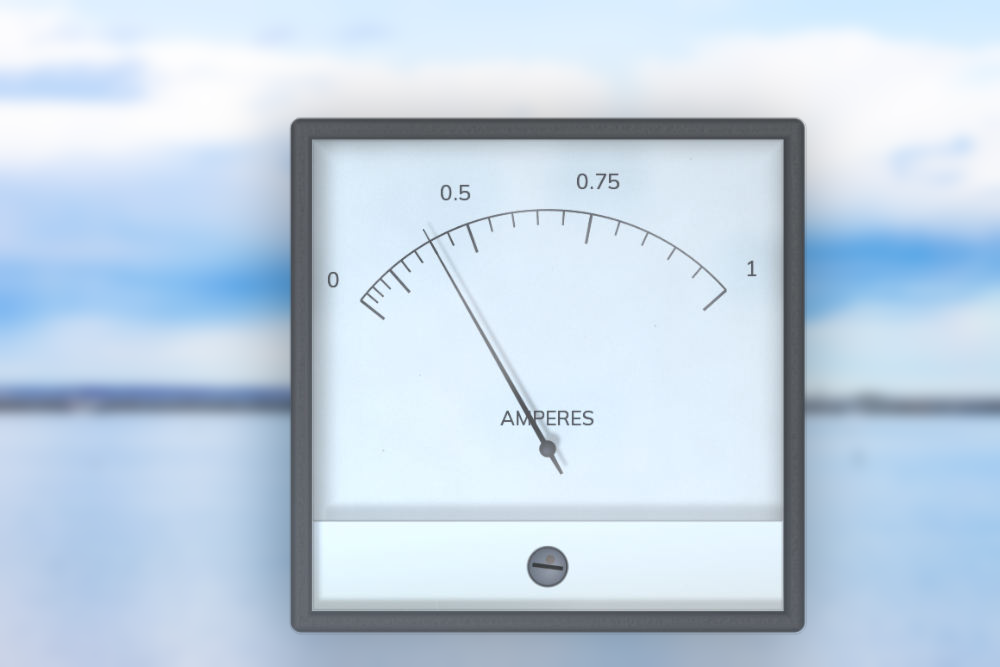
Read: 0.4 A
